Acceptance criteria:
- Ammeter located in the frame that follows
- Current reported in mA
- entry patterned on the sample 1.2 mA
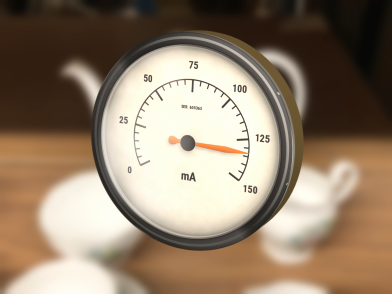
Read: 132.5 mA
